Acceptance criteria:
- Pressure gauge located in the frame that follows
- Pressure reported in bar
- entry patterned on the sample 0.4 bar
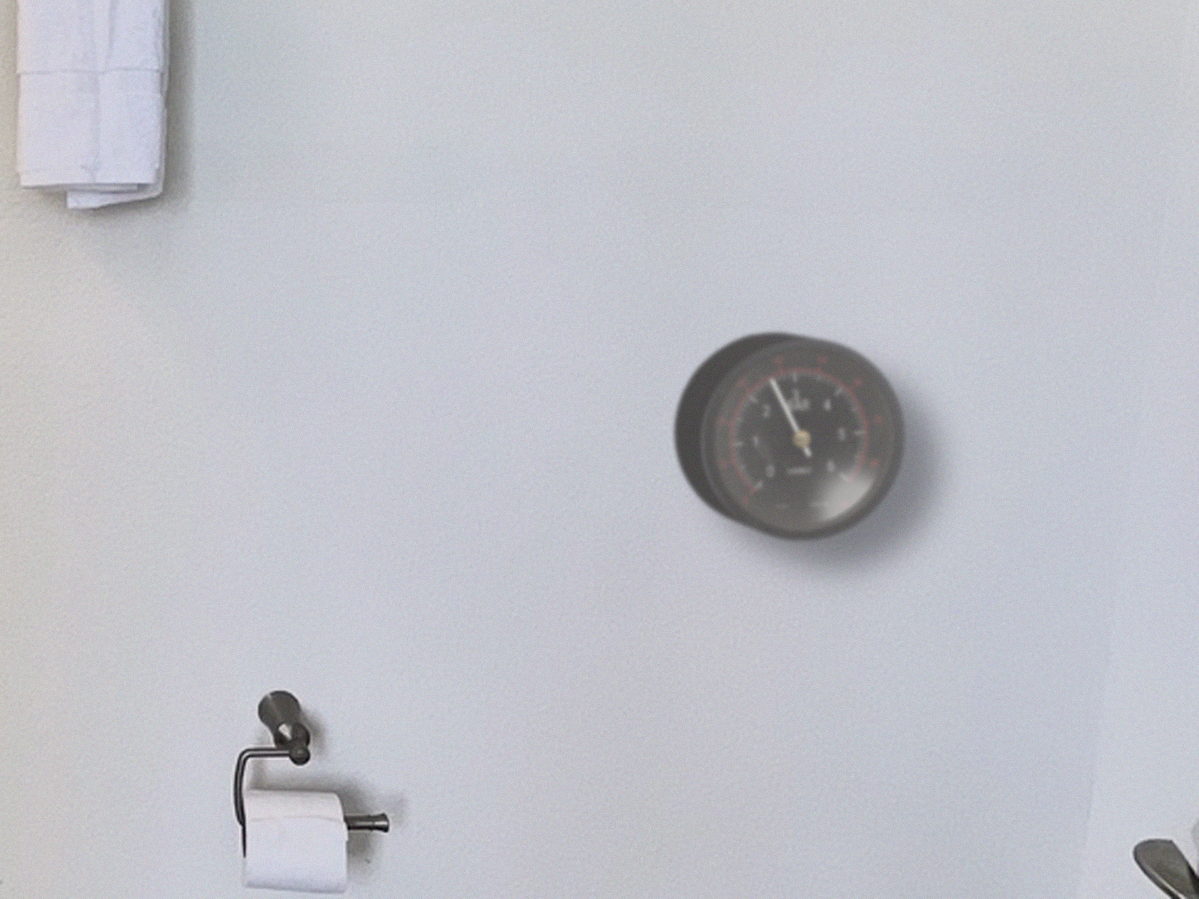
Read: 2.5 bar
